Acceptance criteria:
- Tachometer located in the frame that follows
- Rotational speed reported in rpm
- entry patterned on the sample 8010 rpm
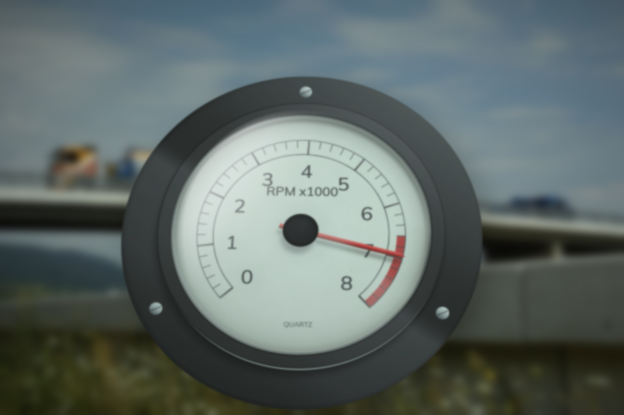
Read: 7000 rpm
